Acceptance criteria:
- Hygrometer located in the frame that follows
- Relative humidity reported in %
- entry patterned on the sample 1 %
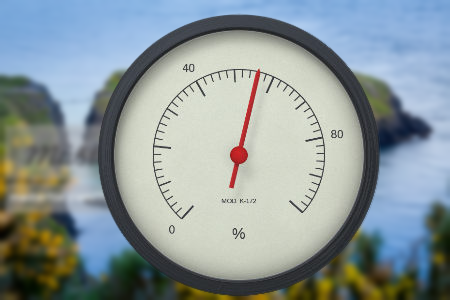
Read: 56 %
